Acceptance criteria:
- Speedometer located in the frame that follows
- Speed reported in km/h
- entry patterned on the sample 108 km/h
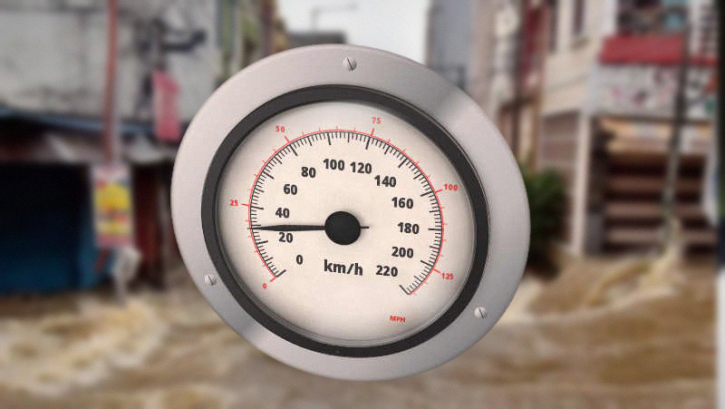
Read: 30 km/h
